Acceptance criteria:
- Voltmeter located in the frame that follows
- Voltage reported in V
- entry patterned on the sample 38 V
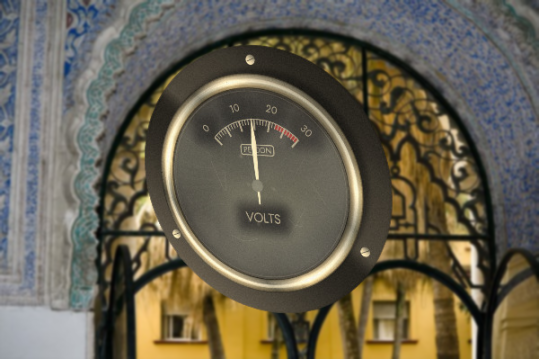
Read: 15 V
